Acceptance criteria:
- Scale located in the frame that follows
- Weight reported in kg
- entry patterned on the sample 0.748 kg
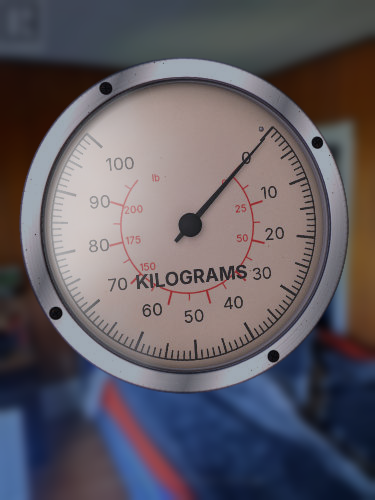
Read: 0 kg
